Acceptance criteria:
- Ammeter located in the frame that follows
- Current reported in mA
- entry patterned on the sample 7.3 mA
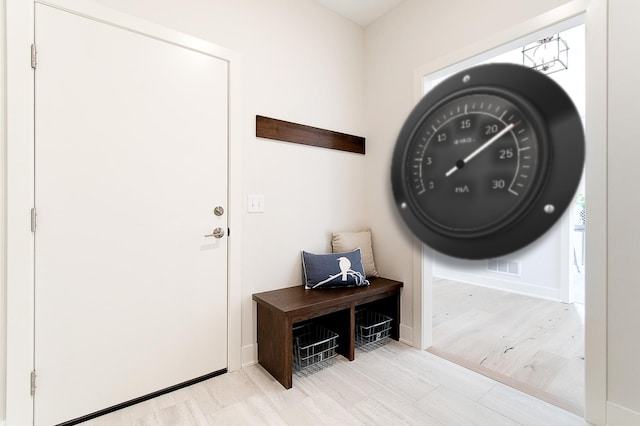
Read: 22 mA
